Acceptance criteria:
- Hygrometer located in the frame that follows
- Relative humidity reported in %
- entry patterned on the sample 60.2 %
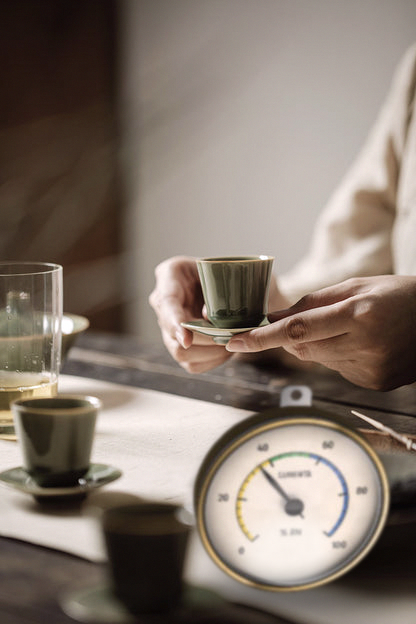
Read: 36 %
